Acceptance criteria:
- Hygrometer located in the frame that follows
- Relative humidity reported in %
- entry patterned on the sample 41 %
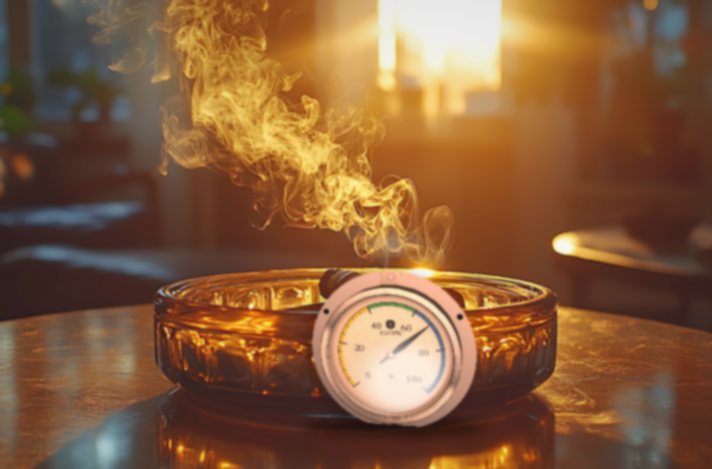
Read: 68 %
